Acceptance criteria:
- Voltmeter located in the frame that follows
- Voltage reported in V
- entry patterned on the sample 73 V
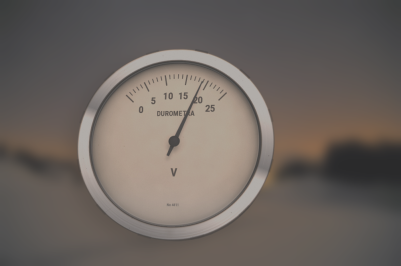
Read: 19 V
